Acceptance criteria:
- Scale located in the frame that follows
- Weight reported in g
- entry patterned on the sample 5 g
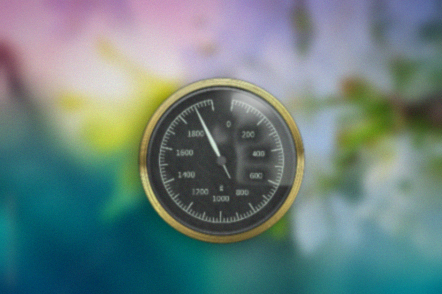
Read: 1900 g
